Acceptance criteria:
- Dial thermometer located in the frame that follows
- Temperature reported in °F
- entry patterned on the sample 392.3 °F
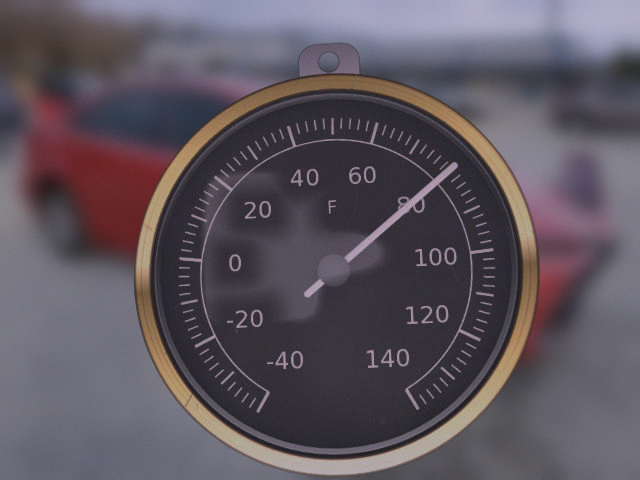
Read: 80 °F
